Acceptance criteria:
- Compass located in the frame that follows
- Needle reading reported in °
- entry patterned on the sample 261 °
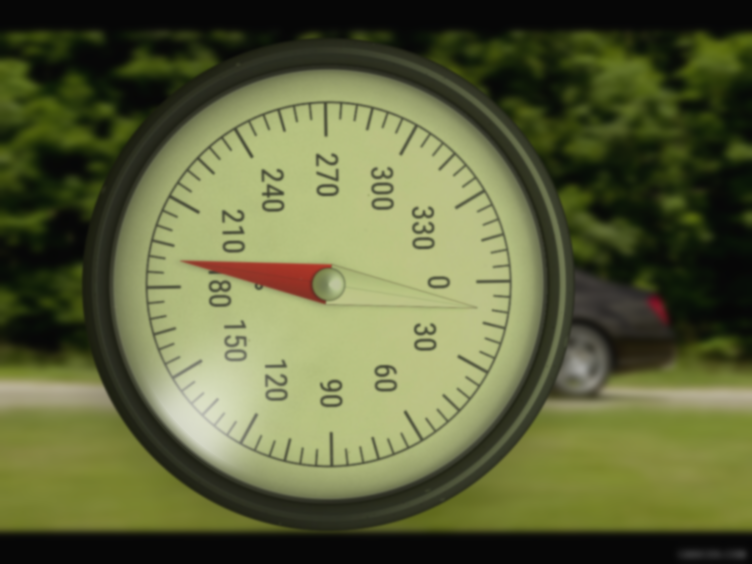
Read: 190 °
